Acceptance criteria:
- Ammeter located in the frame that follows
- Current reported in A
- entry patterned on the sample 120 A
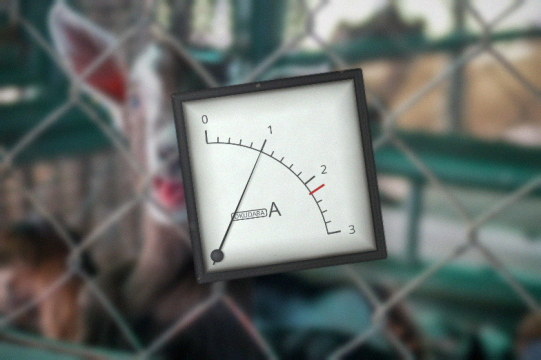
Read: 1 A
